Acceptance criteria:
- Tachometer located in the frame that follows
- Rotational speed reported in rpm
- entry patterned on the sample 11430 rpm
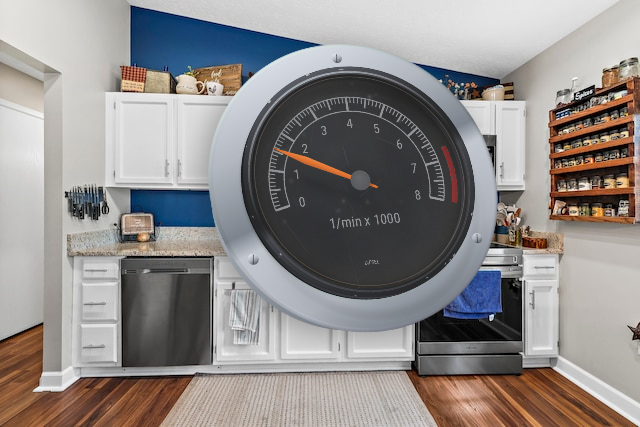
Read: 1500 rpm
